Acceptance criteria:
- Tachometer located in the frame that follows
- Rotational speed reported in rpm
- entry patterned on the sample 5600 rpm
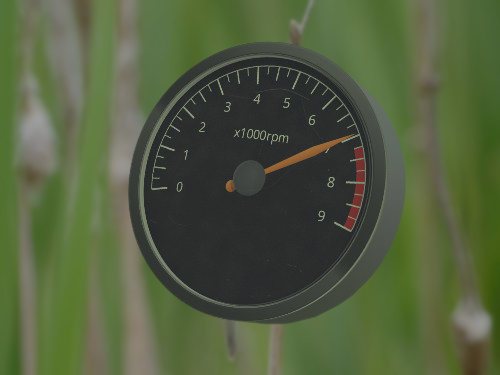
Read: 7000 rpm
